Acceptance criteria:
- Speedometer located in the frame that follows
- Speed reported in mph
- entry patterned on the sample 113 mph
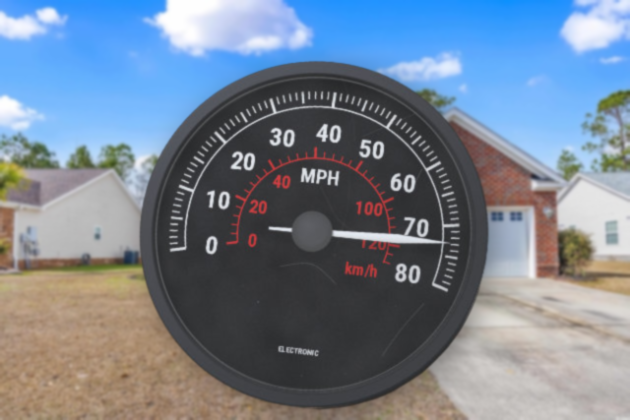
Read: 73 mph
